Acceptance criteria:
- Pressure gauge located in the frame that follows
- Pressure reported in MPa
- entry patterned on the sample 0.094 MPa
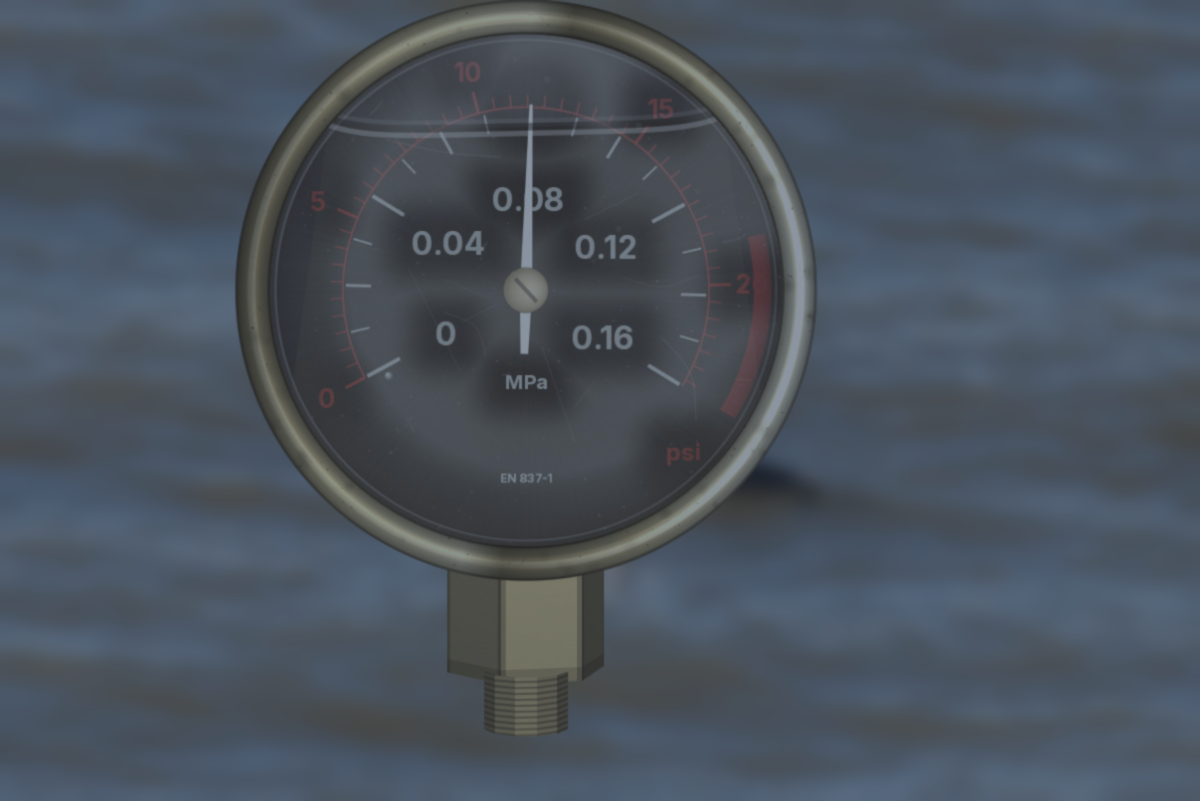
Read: 0.08 MPa
